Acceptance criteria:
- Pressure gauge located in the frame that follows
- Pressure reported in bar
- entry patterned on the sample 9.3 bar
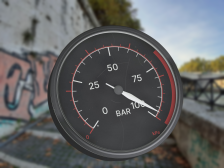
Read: 97.5 bar
